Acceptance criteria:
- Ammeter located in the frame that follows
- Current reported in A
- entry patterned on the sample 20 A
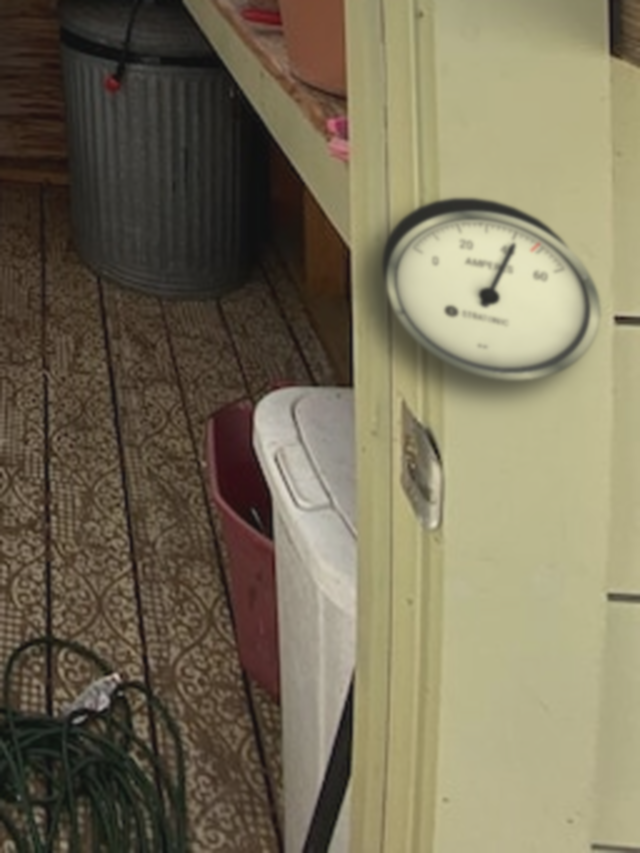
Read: 40 A
